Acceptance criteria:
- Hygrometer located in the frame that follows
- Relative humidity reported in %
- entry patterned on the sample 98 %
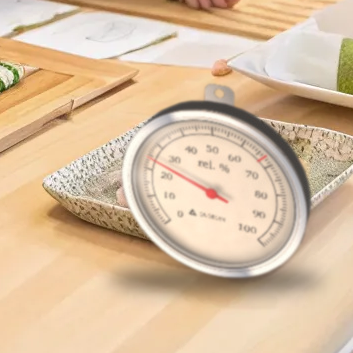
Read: 25 %
